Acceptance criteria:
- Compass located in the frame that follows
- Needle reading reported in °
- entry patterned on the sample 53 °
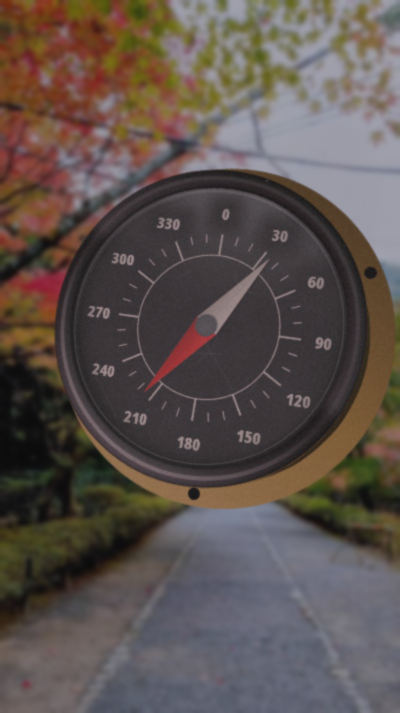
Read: 215 °
